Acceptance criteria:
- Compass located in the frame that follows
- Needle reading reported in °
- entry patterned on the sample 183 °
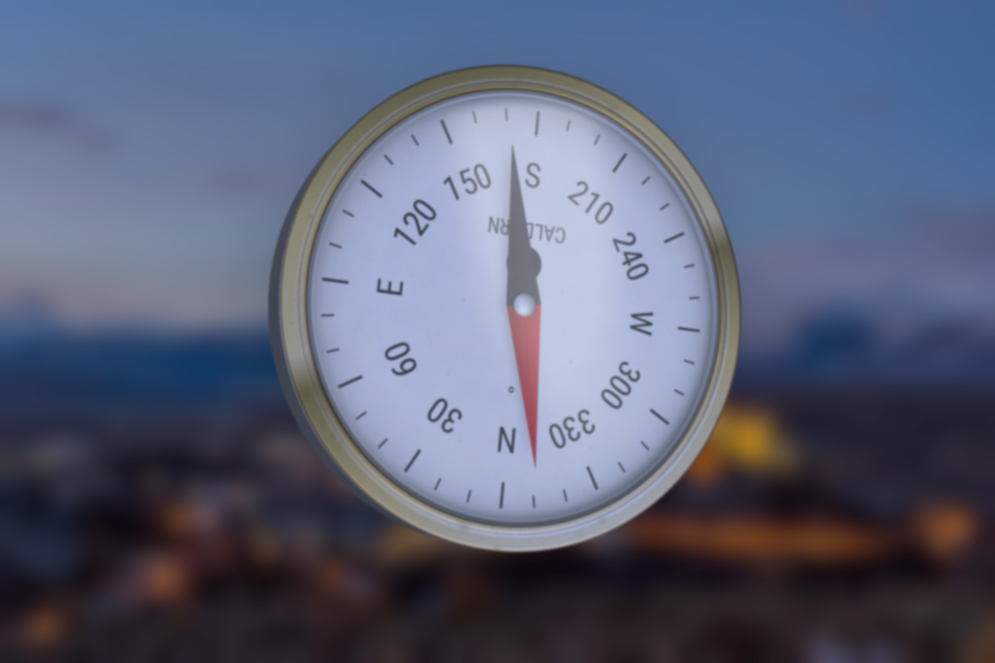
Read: 350 °
